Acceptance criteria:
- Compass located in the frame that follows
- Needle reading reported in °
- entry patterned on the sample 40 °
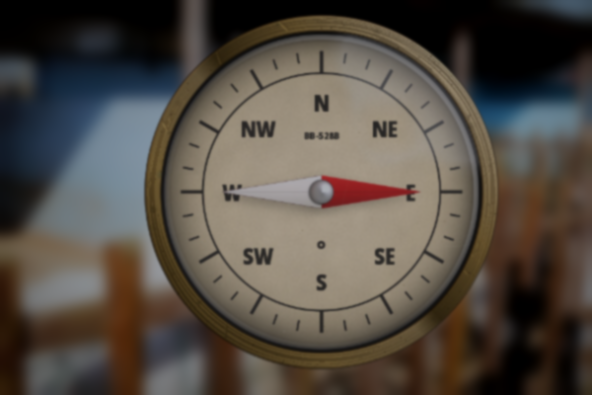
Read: 90 °
